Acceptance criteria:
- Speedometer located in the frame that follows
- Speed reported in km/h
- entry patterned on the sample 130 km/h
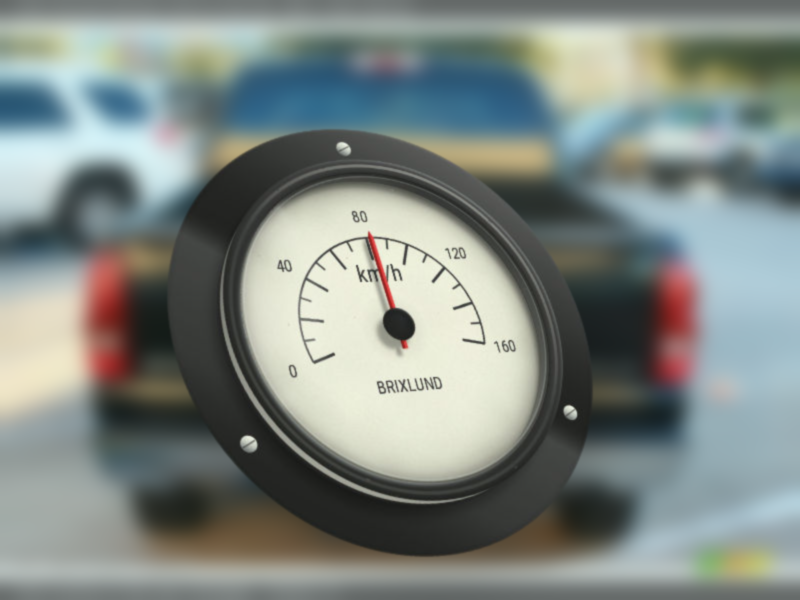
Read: 80 km/h
